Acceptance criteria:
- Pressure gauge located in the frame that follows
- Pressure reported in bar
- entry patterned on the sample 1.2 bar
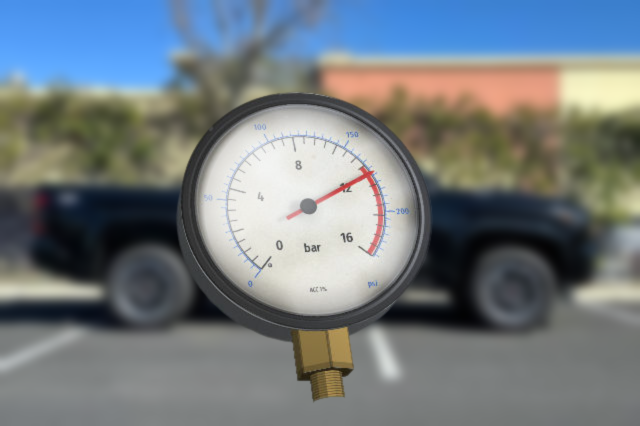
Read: 12 bar
